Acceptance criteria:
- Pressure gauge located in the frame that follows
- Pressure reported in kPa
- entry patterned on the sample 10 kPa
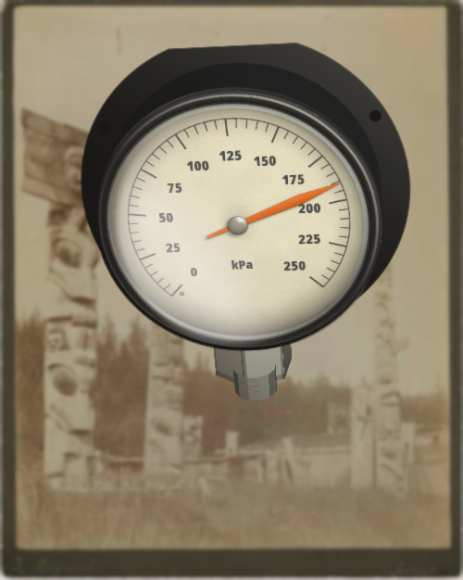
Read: 190 kPa
